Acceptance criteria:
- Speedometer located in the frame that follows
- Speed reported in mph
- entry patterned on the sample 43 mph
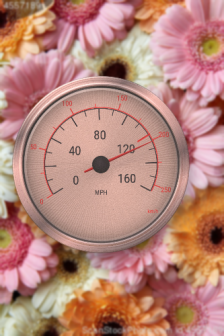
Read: 125 mph
